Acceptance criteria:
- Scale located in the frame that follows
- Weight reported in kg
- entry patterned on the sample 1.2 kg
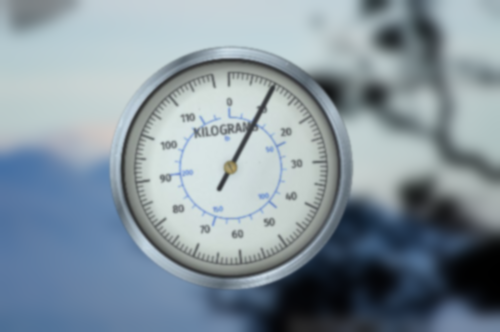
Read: 10 kg
